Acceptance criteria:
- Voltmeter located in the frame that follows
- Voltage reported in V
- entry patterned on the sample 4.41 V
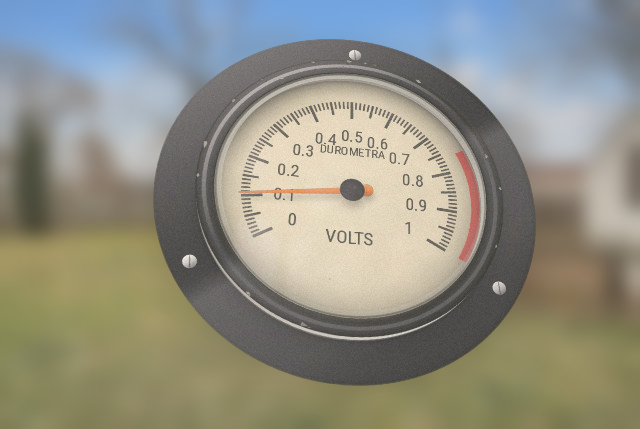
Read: 0.1 V
